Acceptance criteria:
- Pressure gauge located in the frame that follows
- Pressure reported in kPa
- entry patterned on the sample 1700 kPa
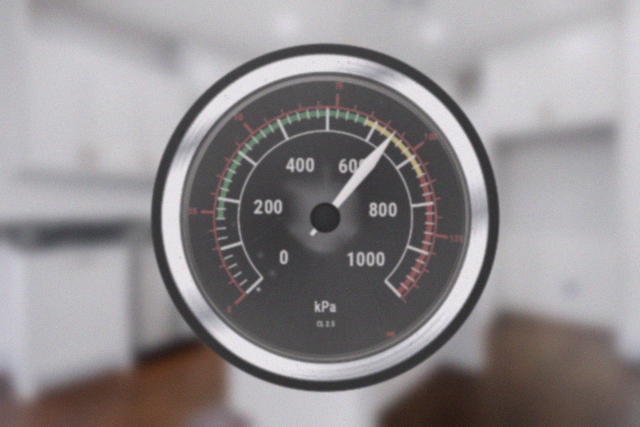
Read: 640 kPa
